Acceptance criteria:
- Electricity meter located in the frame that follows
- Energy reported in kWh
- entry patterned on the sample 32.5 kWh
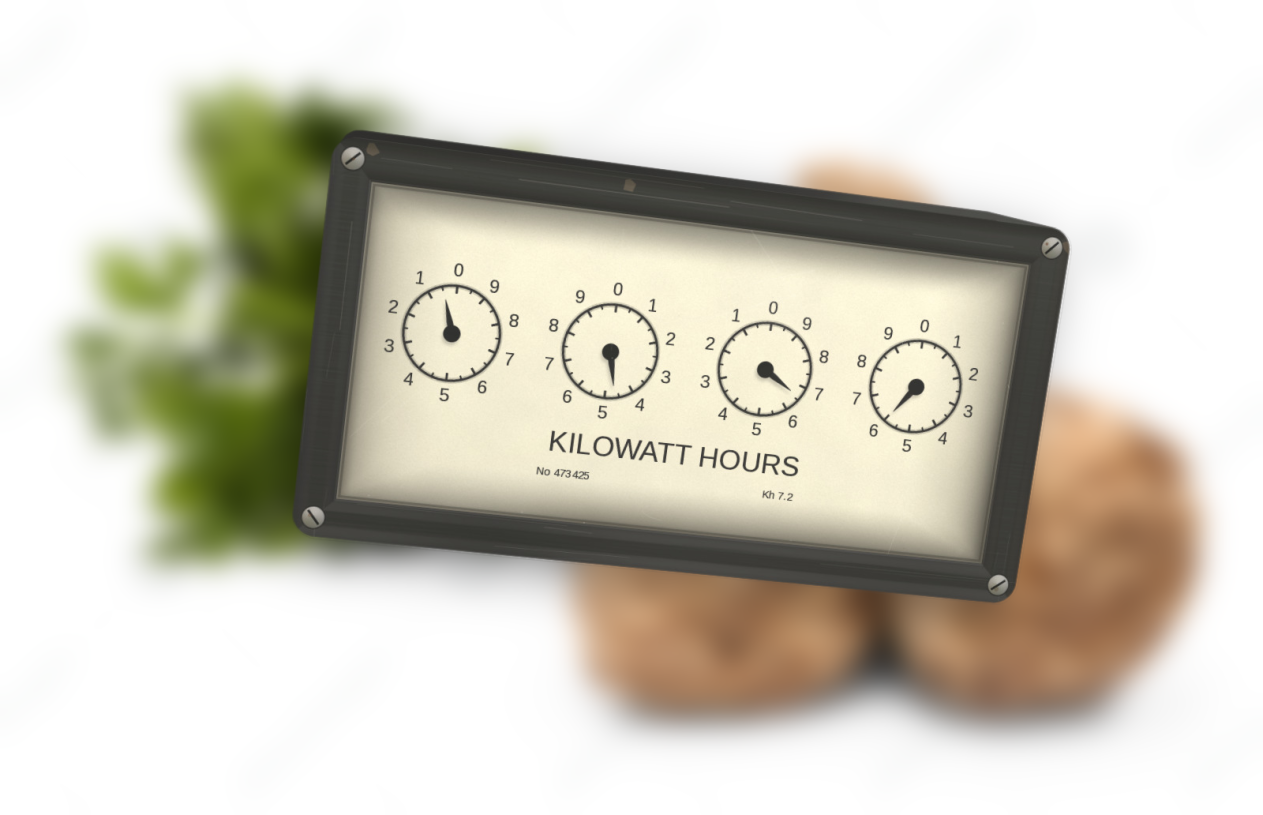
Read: 466 kWh
